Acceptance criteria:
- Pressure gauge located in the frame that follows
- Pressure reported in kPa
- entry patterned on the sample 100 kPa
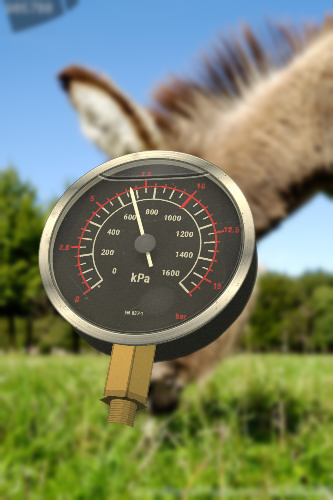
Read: 675 kPa
